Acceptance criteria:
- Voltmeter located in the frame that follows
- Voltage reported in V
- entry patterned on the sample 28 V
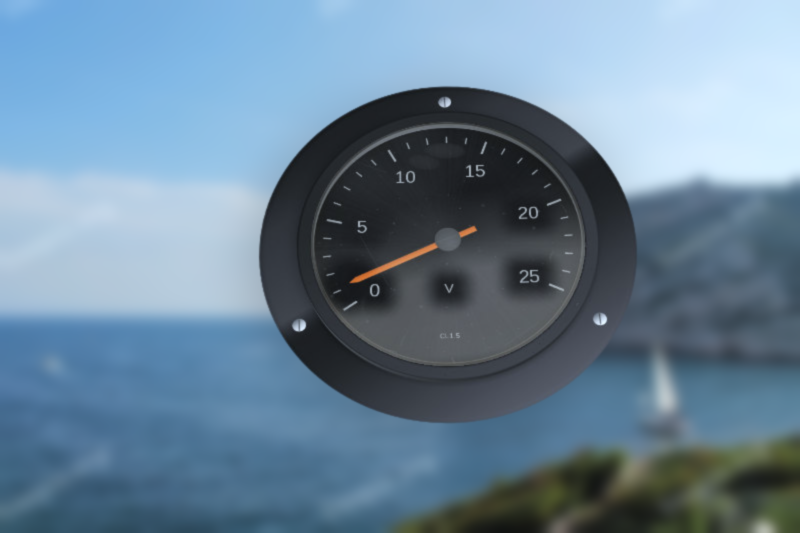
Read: 1 V
